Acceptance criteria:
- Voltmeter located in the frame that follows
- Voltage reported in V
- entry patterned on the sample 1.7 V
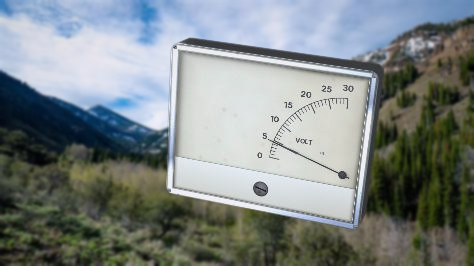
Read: 5 V
